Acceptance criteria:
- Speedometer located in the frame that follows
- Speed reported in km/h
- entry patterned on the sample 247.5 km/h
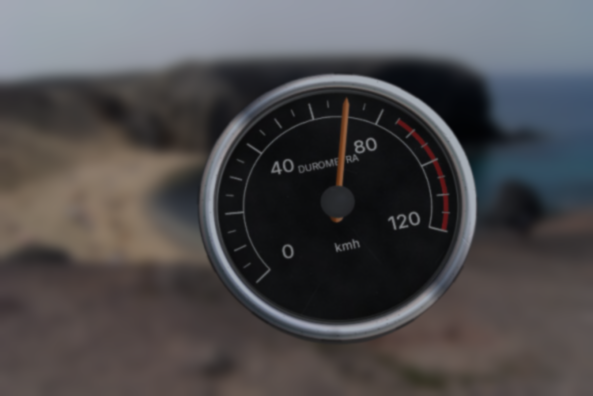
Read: 70 km/h
